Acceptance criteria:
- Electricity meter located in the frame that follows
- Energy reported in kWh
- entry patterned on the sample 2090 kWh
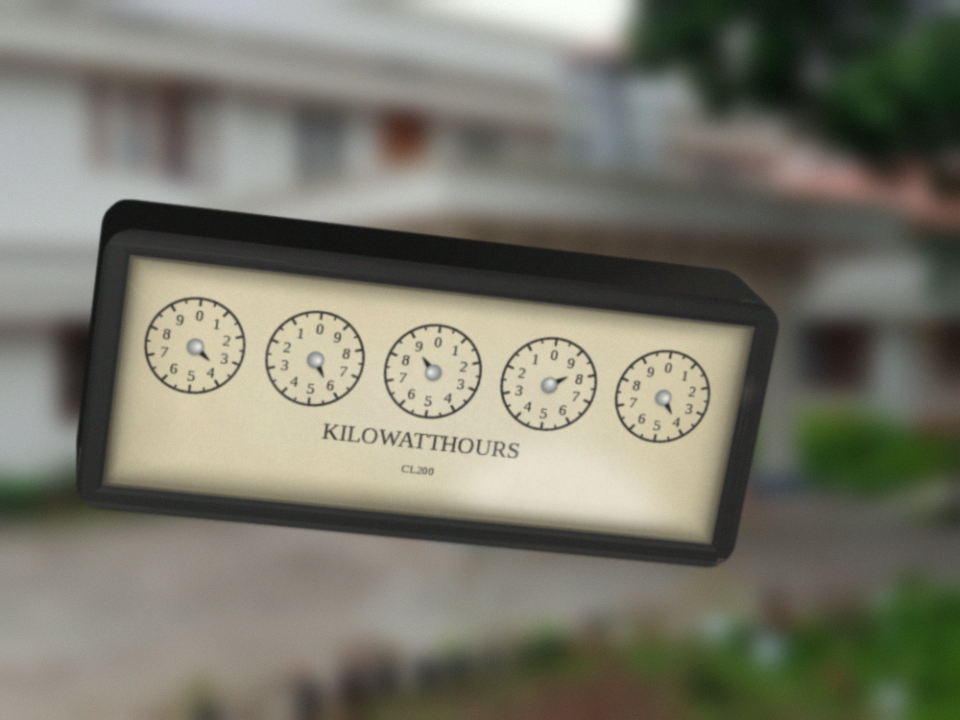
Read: 35884 kWh
